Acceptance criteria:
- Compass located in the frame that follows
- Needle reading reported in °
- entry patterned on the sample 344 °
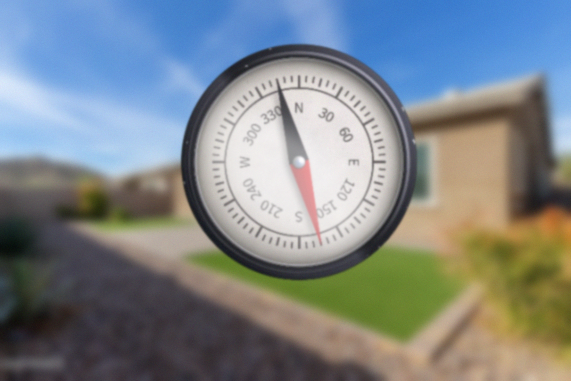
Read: 165 °
